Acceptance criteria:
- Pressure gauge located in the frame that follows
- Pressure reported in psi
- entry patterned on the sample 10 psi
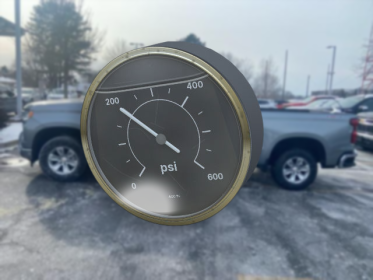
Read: 200 psi
